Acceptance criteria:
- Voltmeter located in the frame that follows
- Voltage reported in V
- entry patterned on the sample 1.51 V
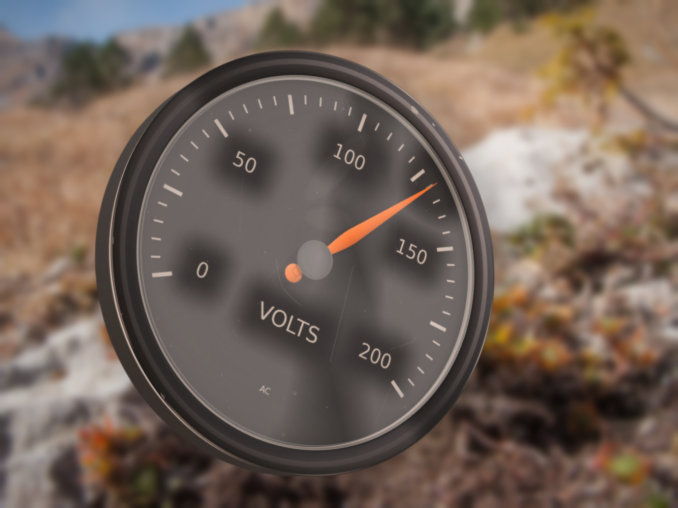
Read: 130 V
